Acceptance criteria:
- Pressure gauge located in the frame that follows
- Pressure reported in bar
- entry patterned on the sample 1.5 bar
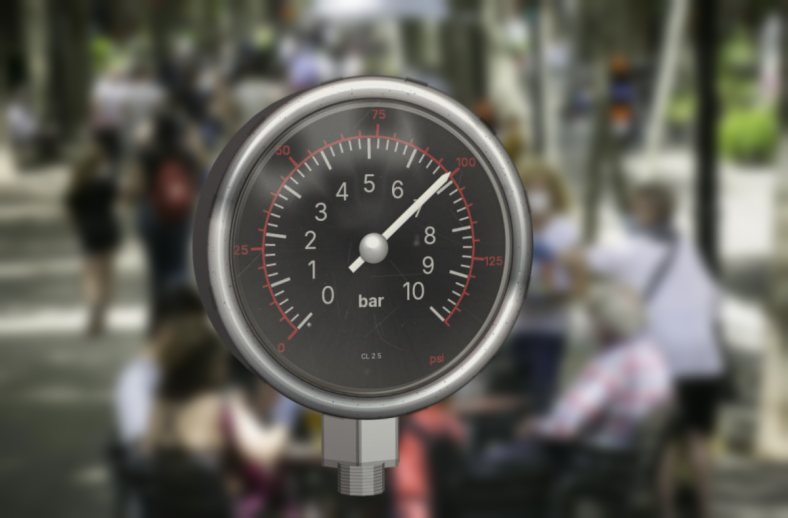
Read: 6.8 bar
